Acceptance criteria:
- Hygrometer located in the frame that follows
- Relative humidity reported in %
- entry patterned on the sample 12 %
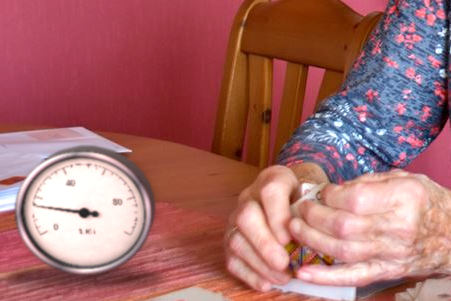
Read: 16 %
